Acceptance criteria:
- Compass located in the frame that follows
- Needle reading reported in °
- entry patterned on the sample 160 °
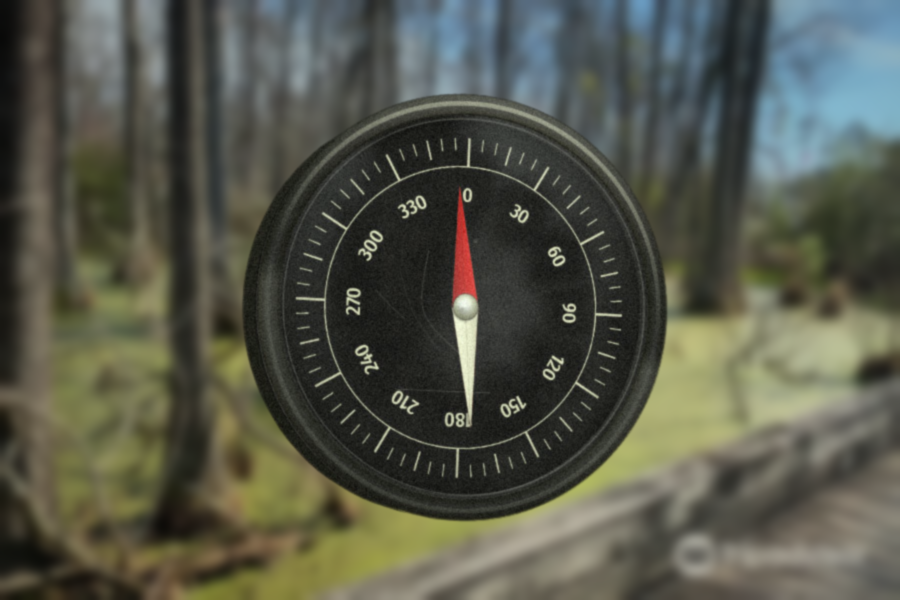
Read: 355 °
